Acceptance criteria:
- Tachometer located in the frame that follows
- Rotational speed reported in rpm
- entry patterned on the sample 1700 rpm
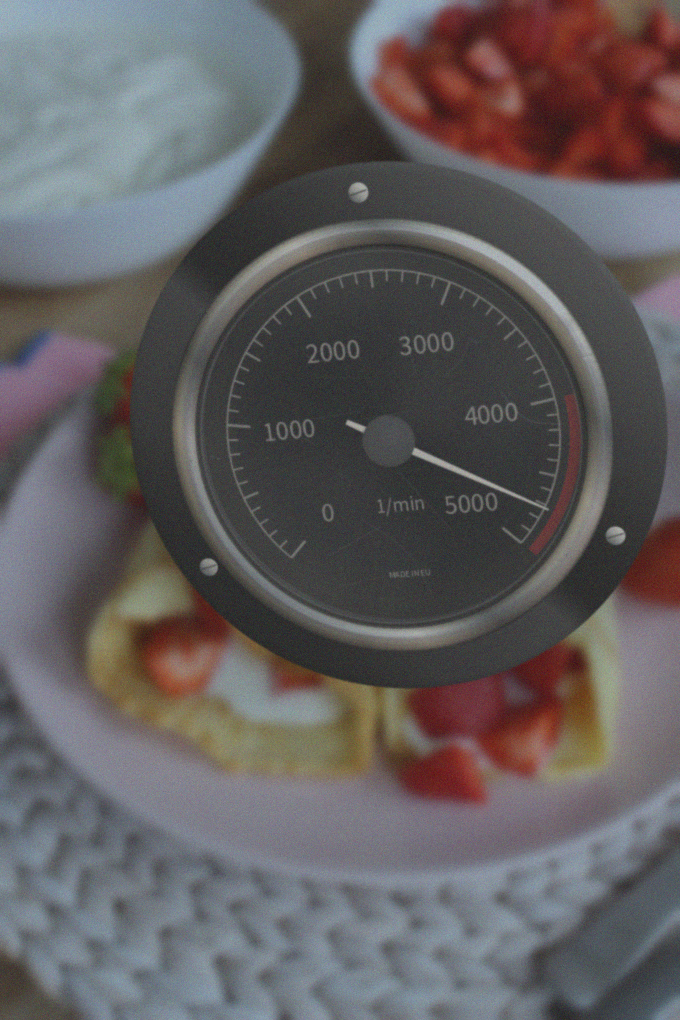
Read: 4700 rpm
